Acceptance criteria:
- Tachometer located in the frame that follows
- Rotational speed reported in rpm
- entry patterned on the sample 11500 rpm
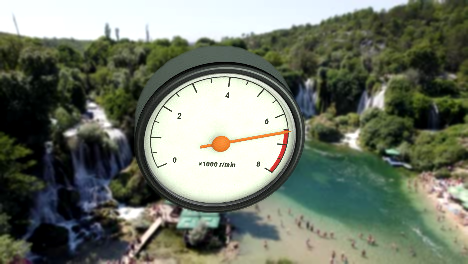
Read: 6500 rpm
